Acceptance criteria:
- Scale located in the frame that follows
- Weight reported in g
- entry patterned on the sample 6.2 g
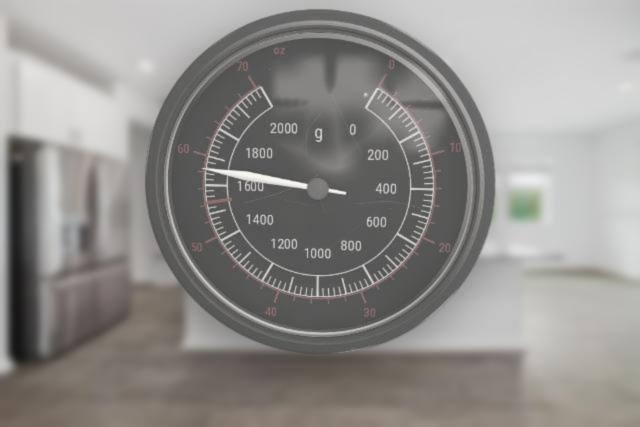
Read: 1660 g
